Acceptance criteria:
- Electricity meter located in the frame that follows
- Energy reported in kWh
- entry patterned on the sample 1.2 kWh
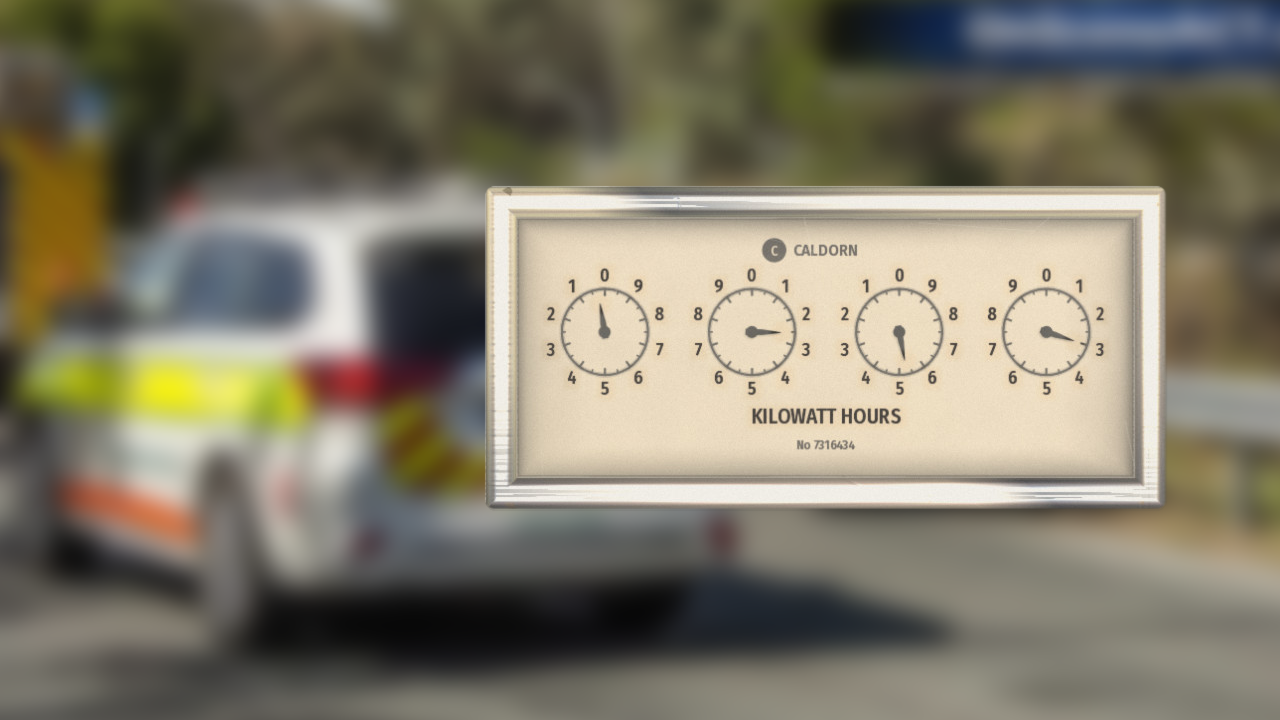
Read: 253 kWh
